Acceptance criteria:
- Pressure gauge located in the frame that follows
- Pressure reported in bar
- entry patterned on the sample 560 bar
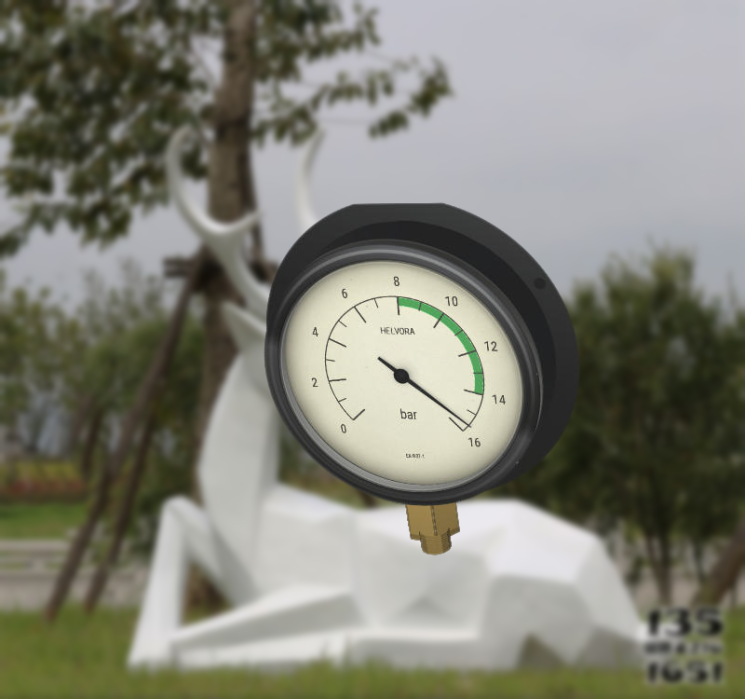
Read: 15.5 bar
